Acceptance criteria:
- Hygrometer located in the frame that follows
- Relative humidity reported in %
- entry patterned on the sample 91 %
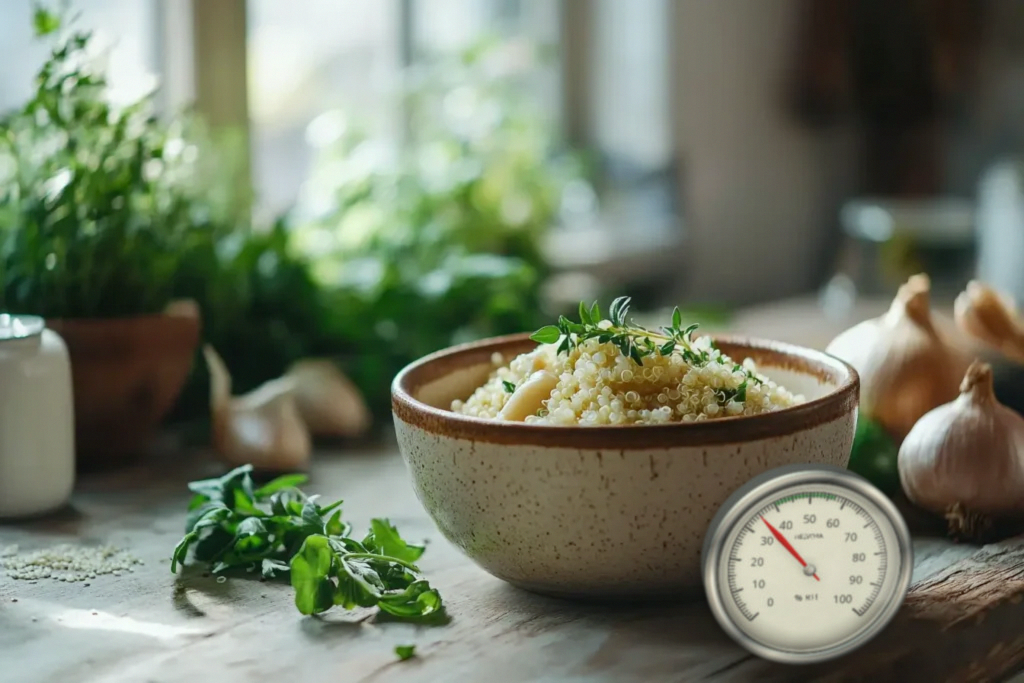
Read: 35 %
